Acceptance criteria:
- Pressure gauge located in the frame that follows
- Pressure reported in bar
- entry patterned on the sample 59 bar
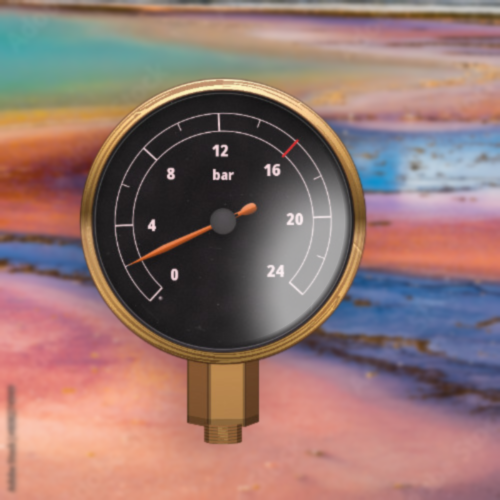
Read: 2 bar
